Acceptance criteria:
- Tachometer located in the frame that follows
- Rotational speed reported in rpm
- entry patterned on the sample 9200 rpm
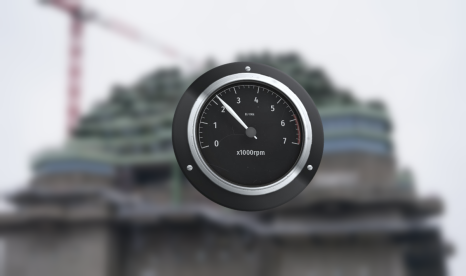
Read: 2200 rpm
